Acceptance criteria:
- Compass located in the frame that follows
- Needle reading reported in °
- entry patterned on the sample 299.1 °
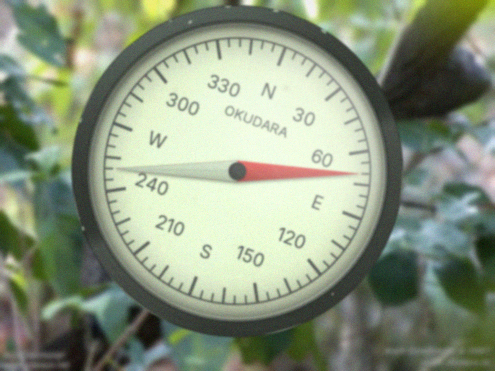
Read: 70 °
